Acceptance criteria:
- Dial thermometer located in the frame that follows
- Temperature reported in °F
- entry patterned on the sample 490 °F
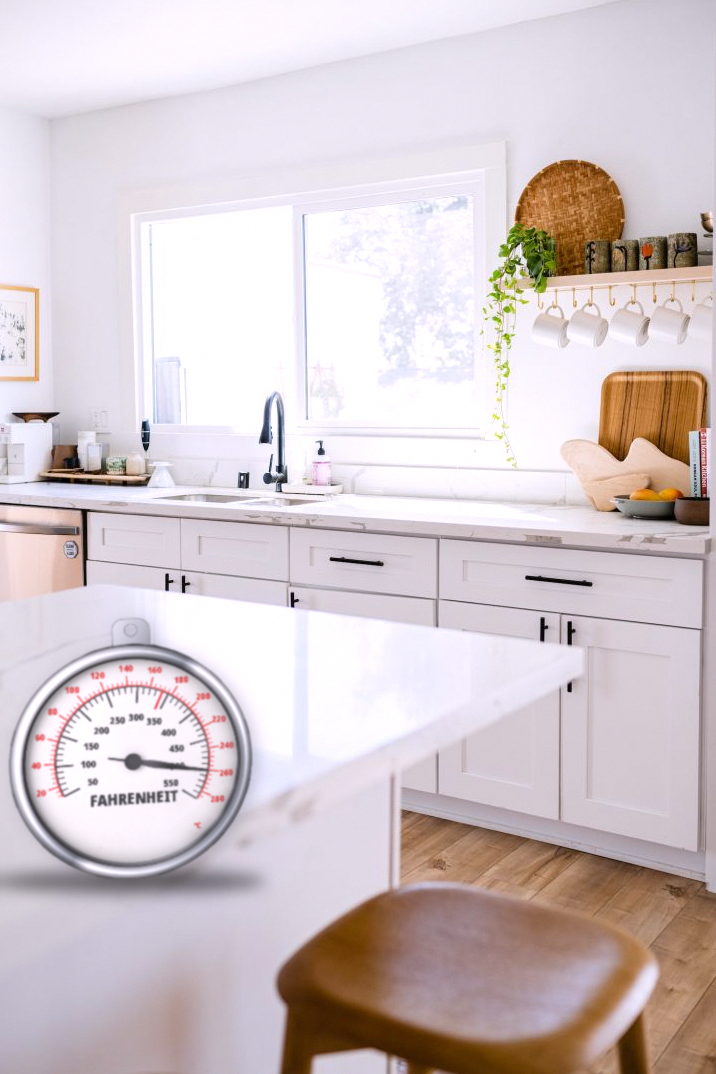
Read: 500 °F
